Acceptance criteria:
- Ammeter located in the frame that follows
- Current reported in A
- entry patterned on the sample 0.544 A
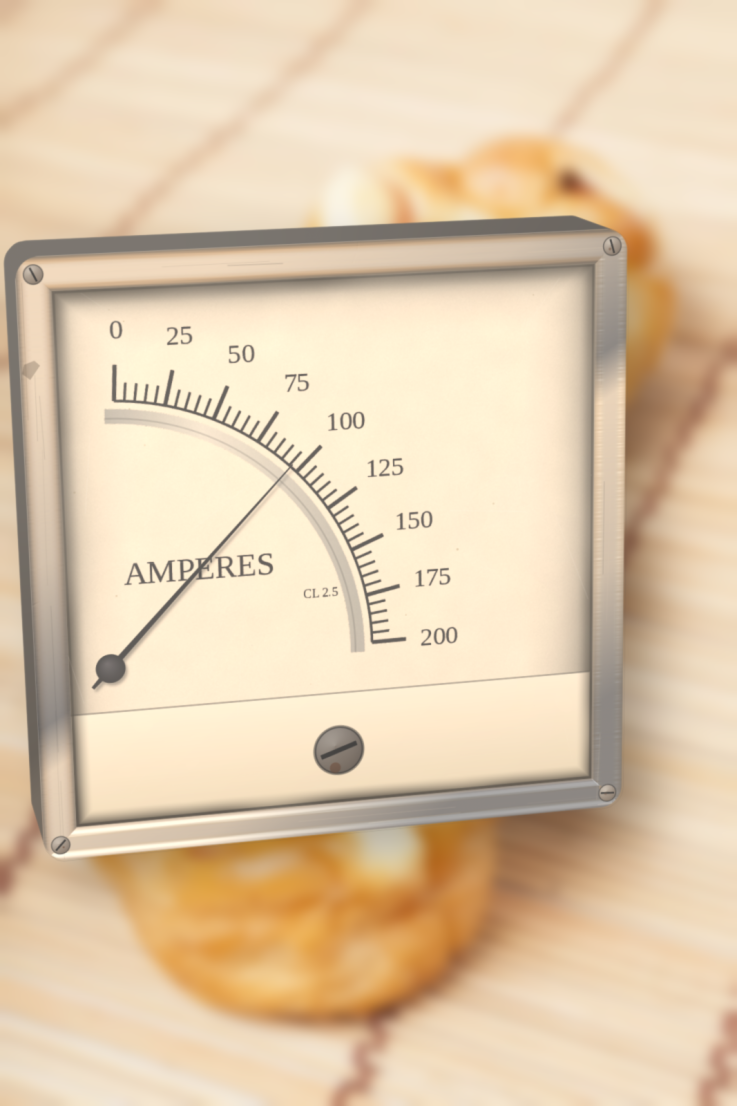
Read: 95 A
